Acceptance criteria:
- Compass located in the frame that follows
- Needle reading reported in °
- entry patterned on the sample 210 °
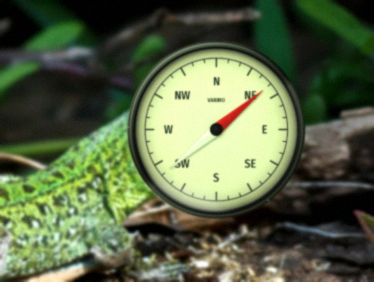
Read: 50 °
